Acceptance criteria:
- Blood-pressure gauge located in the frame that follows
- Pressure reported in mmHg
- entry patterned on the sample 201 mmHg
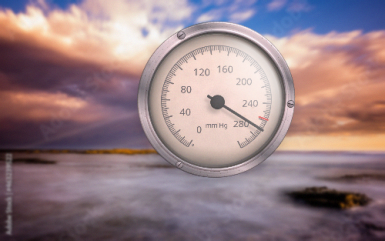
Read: 270 mmHg
